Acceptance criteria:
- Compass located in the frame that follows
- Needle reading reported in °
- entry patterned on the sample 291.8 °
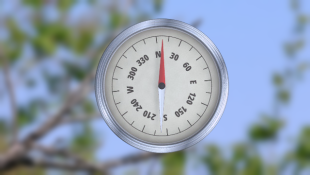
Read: 7.5 °
